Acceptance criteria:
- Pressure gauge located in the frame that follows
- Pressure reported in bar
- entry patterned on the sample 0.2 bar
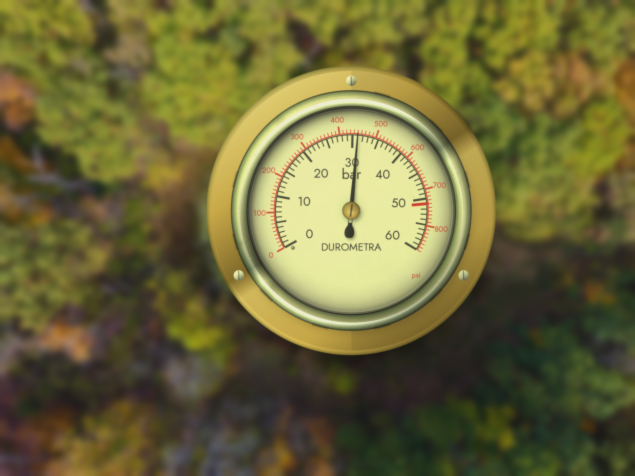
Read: 31 bar
